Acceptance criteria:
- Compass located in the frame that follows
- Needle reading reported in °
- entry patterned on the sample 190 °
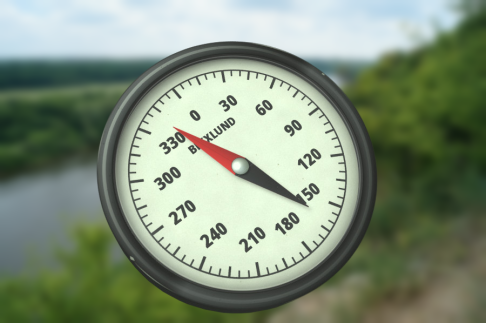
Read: 340 °
